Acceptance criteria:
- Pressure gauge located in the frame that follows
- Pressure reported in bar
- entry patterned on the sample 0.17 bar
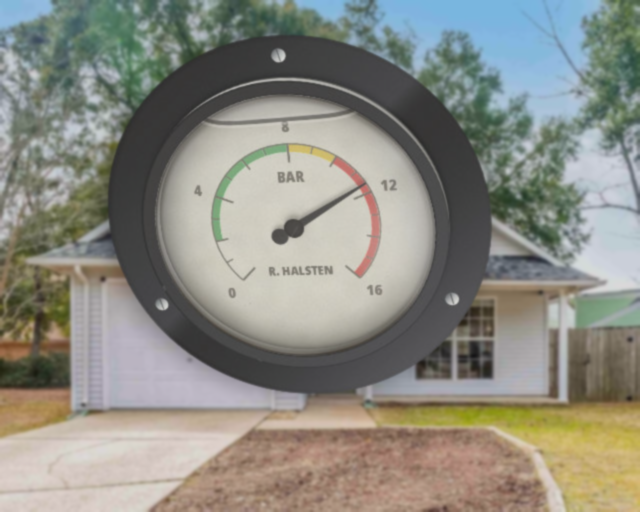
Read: 11.5 bar
